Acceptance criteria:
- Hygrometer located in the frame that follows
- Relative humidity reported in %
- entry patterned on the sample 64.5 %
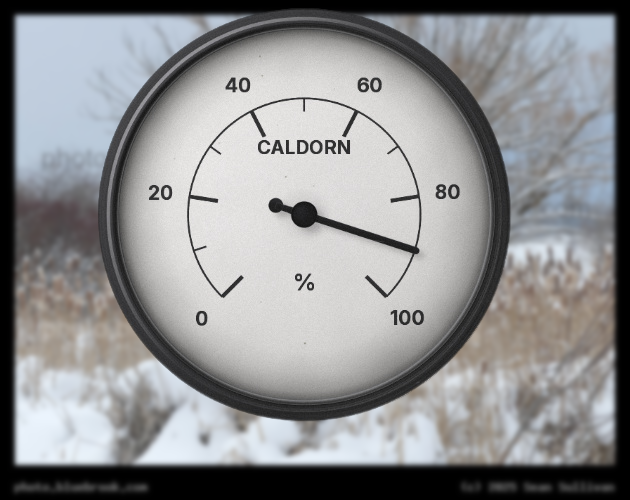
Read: 90 %
